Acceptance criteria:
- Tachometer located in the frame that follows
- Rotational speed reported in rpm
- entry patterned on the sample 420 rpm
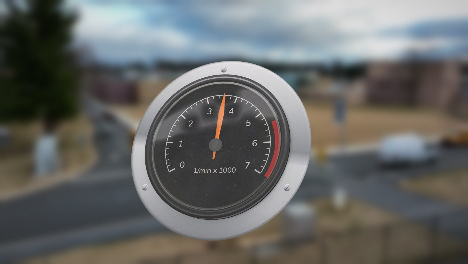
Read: 3600 rpm
